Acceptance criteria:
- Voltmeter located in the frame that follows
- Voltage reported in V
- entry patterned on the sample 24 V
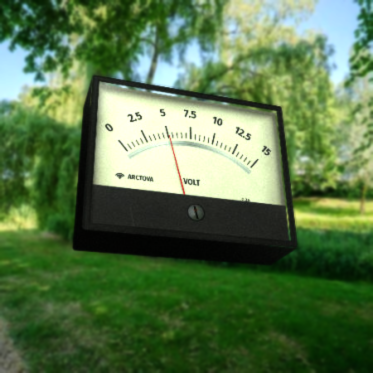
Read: 5 V
